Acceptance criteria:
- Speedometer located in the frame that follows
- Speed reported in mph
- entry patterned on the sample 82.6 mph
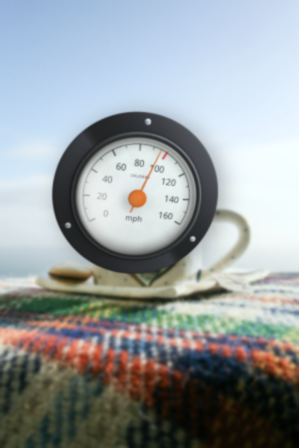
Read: 95 mph
